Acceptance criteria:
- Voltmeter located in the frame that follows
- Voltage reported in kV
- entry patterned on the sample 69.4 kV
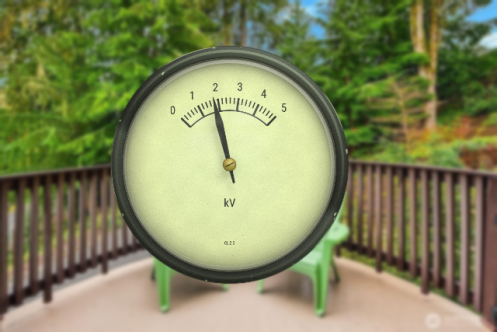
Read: 1.8 kV
